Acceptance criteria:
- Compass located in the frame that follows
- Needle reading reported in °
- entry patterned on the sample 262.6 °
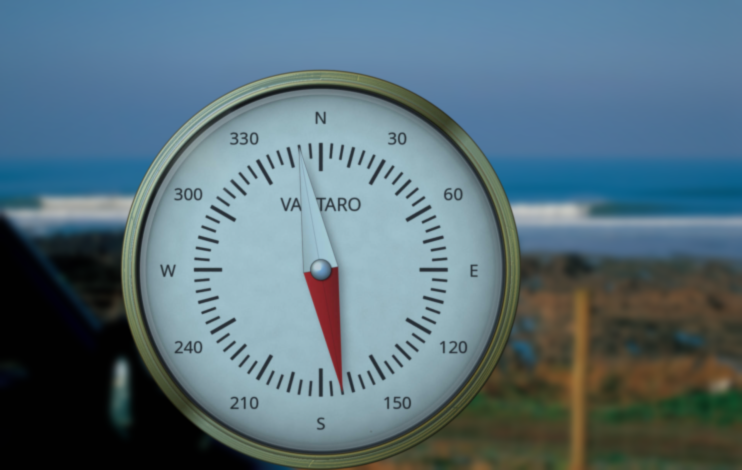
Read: 170 °
